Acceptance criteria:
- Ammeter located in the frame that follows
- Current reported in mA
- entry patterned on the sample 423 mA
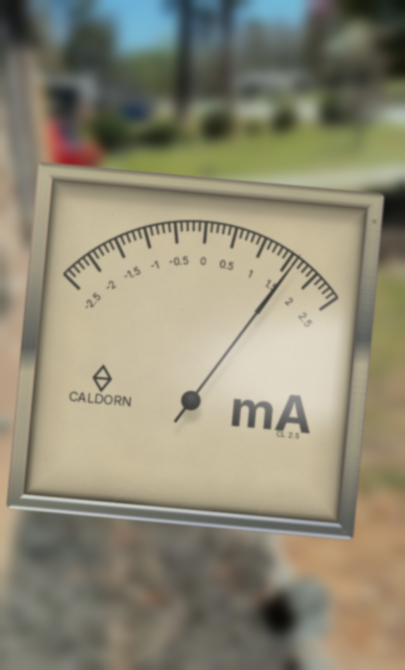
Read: 1.6 mA
